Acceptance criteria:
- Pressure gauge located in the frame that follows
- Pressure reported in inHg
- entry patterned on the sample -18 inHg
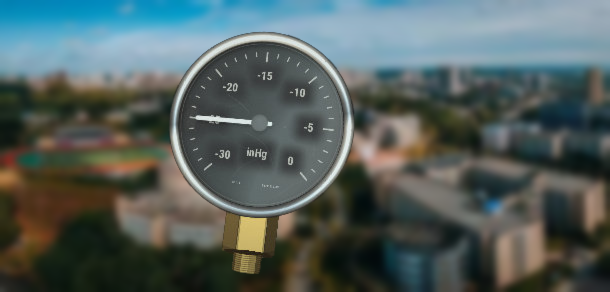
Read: -25 inHg
